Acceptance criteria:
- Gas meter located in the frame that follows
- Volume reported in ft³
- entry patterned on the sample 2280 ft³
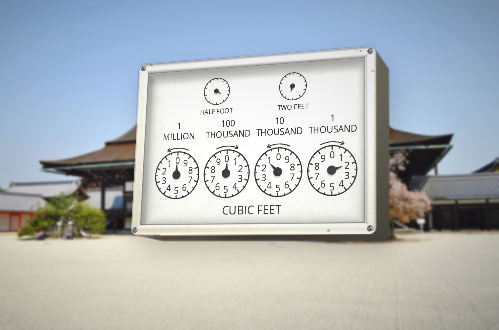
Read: 1200 ft³
